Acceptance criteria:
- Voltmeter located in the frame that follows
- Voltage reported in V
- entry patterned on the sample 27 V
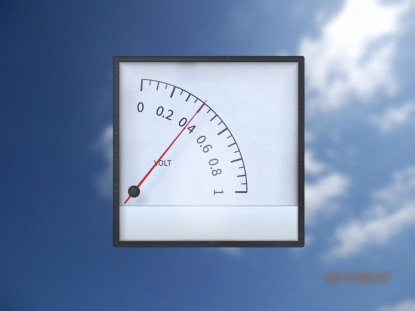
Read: 0.4 V
